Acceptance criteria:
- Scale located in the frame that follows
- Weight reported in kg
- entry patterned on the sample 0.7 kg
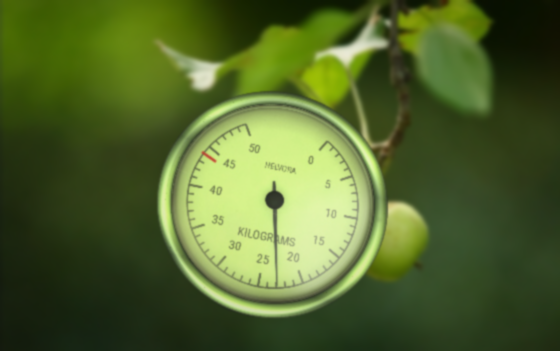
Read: 23 kg
